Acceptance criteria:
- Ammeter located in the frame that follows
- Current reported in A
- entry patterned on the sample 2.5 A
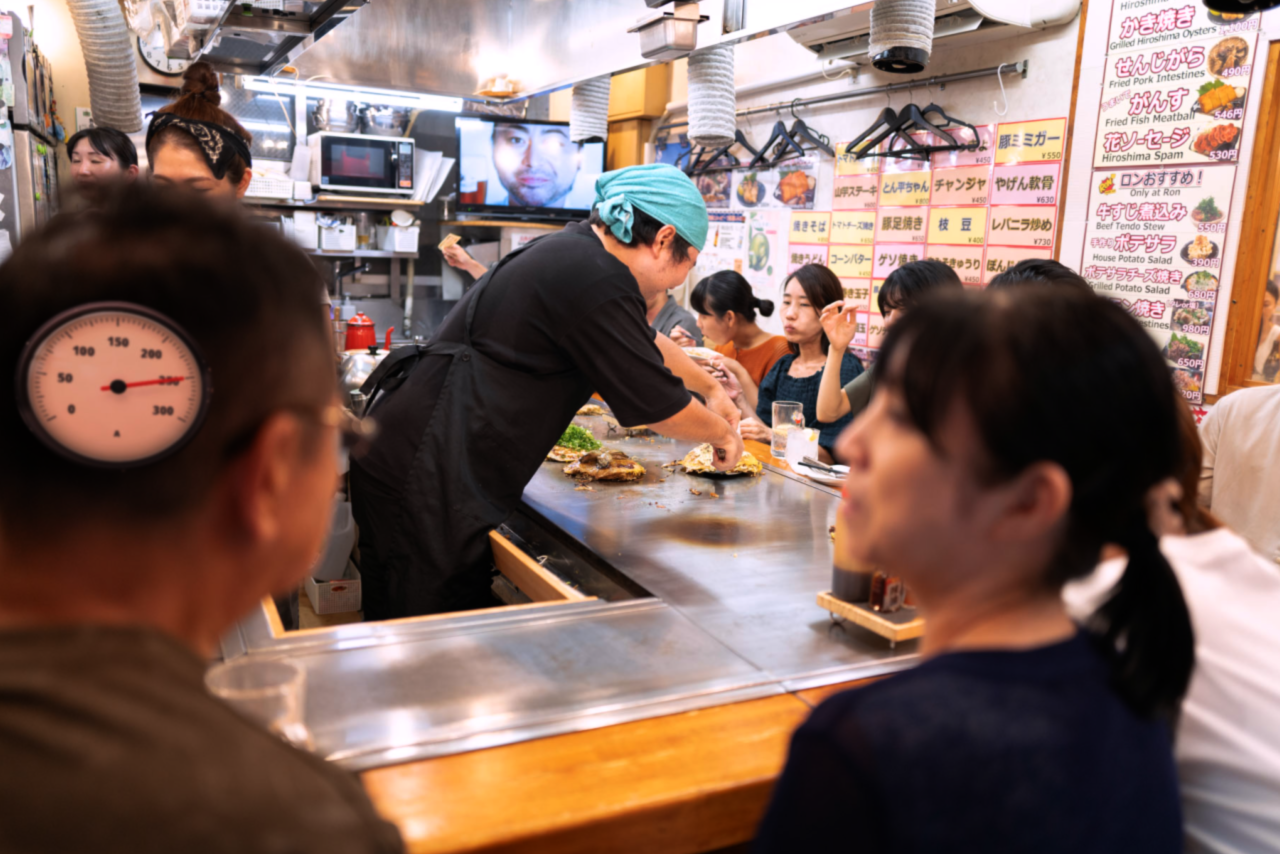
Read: 250 A
